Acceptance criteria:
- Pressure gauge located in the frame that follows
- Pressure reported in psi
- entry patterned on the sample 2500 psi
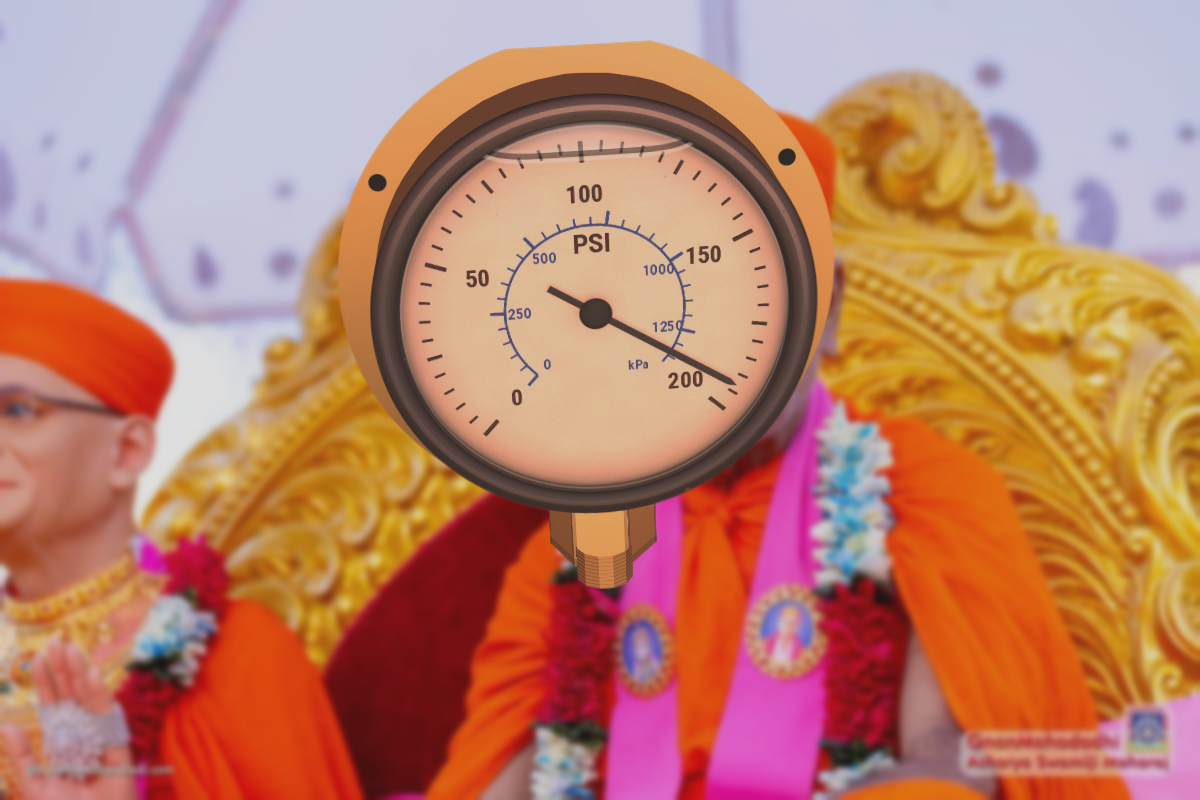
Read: 192.5 psi
